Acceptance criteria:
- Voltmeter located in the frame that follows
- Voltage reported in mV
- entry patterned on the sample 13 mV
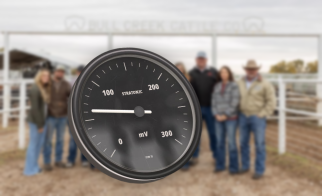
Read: 60 mV
